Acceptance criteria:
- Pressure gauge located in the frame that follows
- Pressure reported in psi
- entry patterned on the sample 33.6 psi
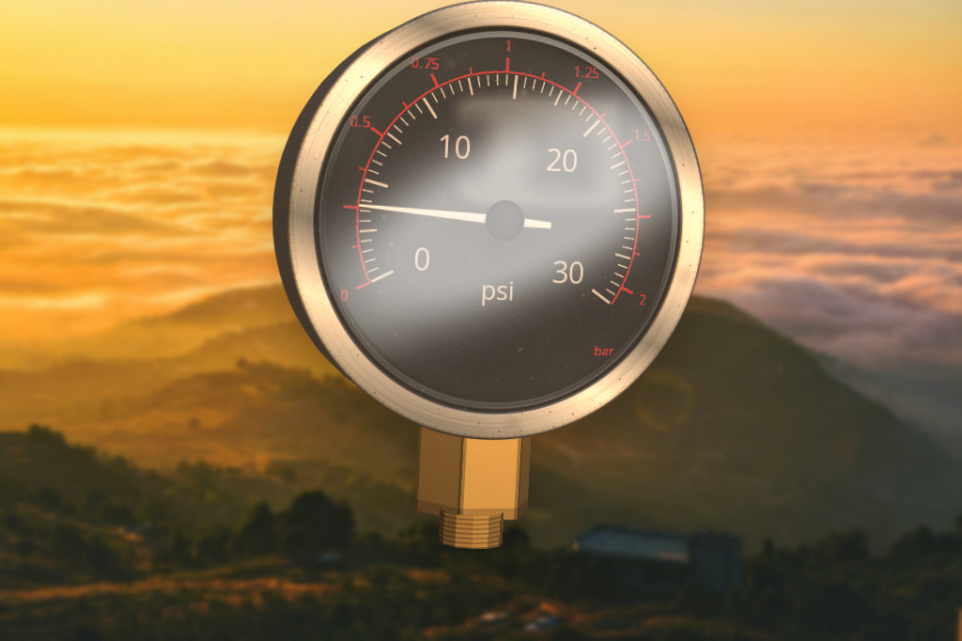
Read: 3.75 psi
